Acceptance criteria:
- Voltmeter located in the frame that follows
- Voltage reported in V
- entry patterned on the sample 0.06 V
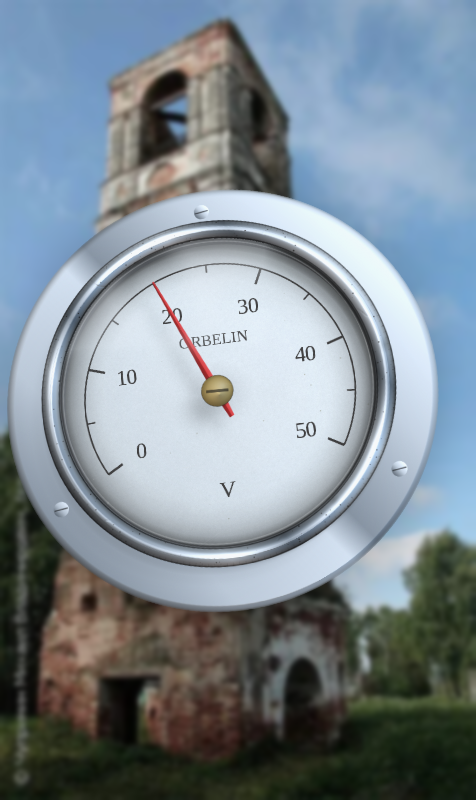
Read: 20 V
